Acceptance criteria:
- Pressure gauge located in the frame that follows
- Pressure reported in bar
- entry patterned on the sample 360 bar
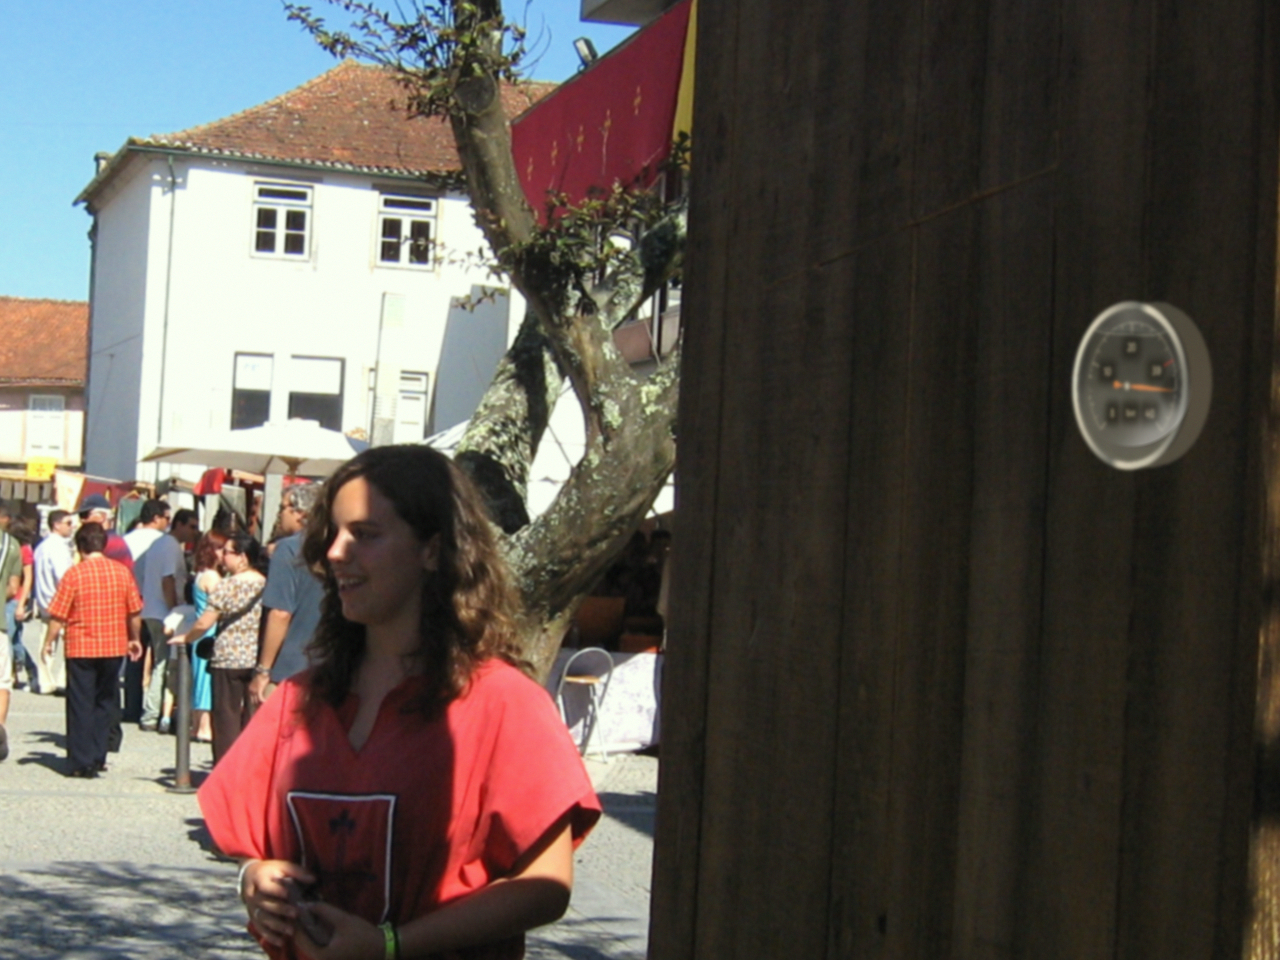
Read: 34 bar
